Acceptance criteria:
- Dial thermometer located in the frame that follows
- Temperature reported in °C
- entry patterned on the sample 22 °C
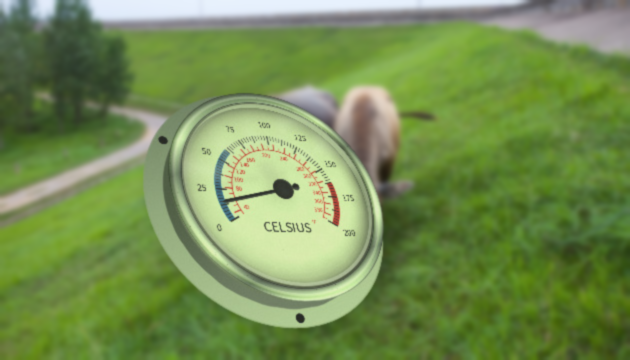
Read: 12.5 °C
